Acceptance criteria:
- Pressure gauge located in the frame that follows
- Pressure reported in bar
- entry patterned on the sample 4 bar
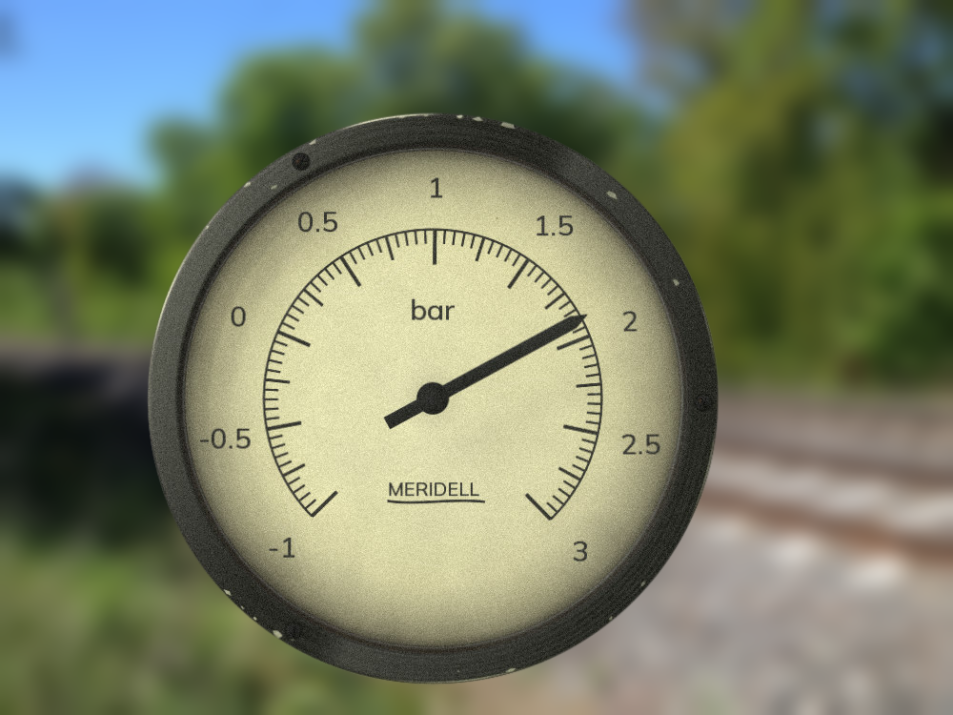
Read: 1.9 bar
